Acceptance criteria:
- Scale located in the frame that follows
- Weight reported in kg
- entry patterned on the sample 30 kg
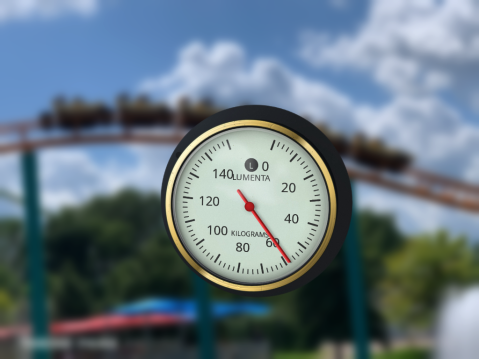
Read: 58 kg
